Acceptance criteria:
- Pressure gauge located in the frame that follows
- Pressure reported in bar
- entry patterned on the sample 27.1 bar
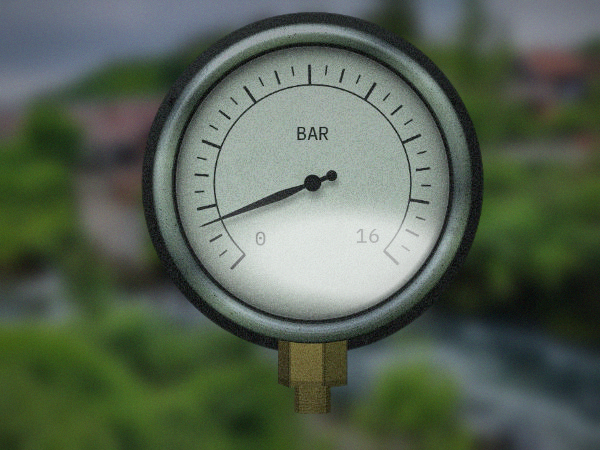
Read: 1.5 bar
